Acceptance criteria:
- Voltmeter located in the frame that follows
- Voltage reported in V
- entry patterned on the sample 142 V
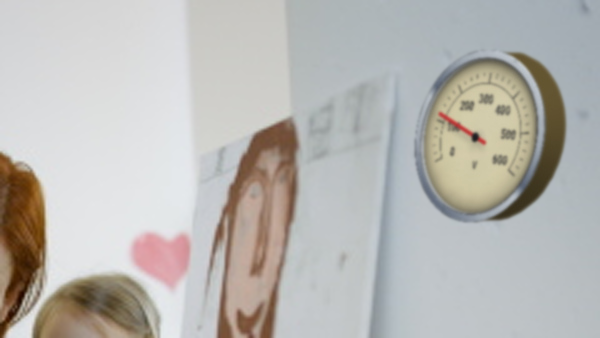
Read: 120 V
